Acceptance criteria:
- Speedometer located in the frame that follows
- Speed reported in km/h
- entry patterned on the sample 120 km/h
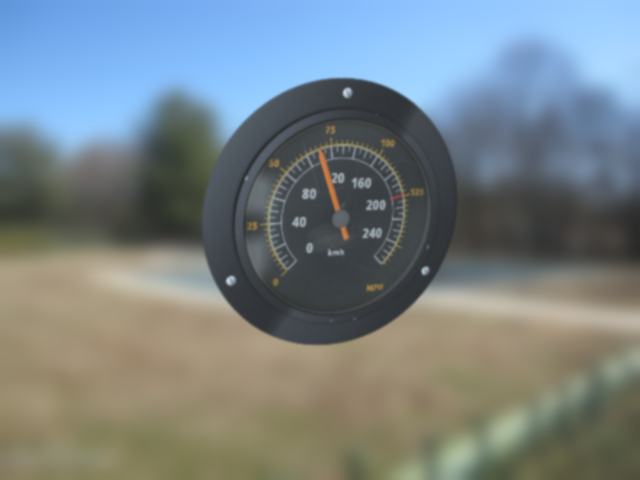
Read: 110 km/h
